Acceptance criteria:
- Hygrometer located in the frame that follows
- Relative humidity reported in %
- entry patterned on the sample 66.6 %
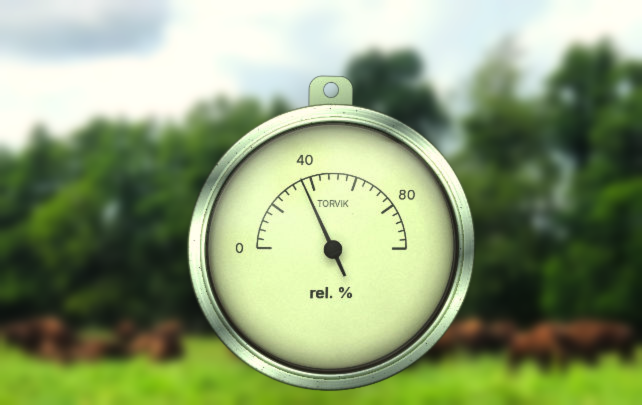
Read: 36 %
